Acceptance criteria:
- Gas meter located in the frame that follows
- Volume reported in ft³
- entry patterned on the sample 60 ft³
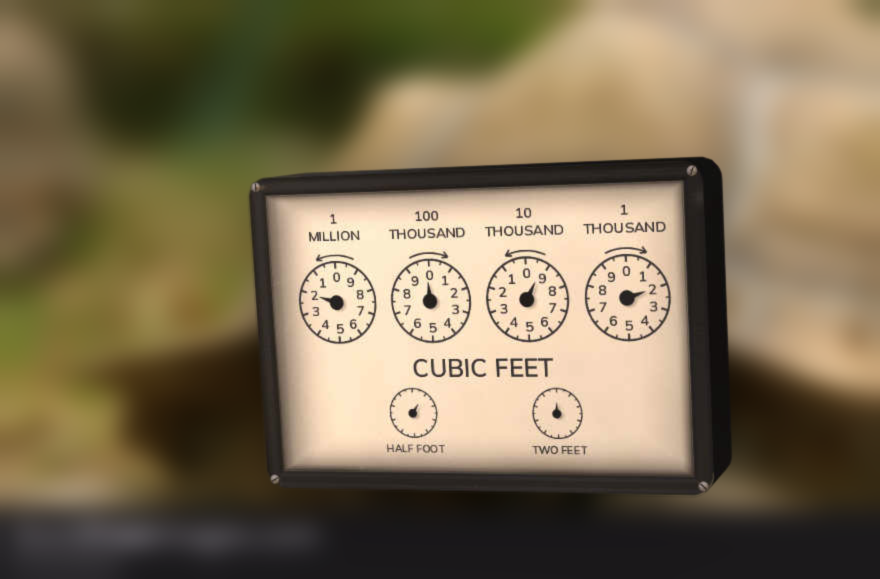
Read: 199200 ft³
